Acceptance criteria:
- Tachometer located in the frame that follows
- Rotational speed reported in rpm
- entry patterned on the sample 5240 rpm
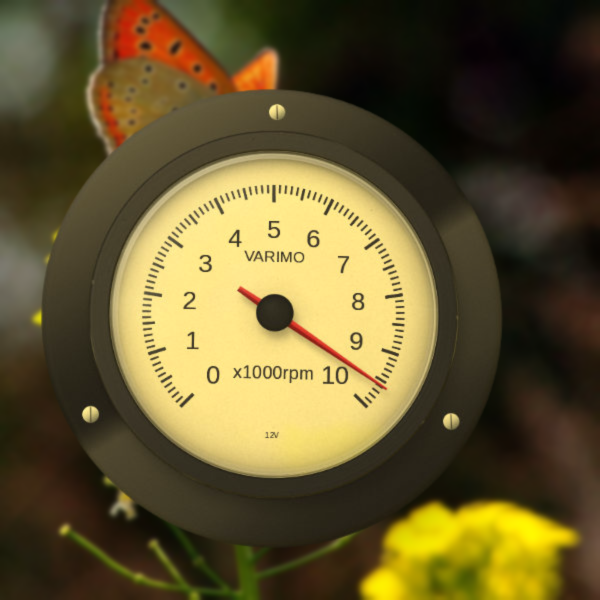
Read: 9600 rpm
